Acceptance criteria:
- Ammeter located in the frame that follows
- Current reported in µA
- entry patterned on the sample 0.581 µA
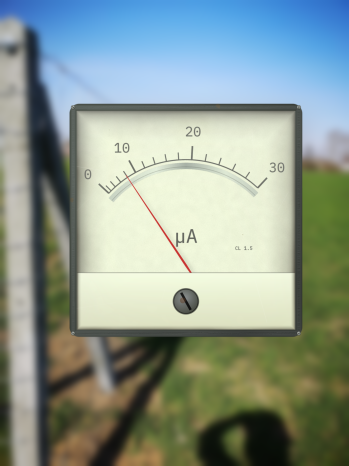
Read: 8 µA
